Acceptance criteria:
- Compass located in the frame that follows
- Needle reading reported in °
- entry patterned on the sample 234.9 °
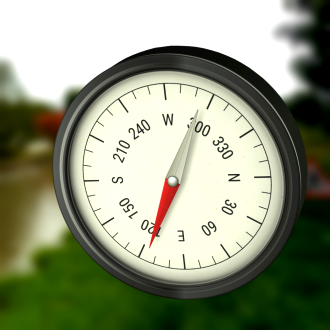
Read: 115 °
